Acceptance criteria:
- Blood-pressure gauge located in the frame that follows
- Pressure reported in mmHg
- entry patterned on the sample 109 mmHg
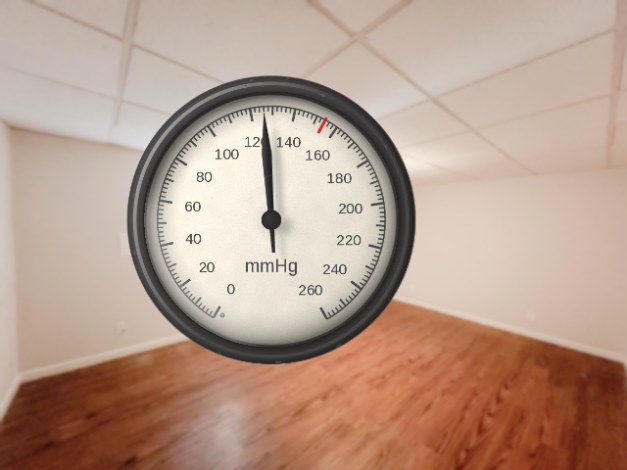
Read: 126 mmHg
